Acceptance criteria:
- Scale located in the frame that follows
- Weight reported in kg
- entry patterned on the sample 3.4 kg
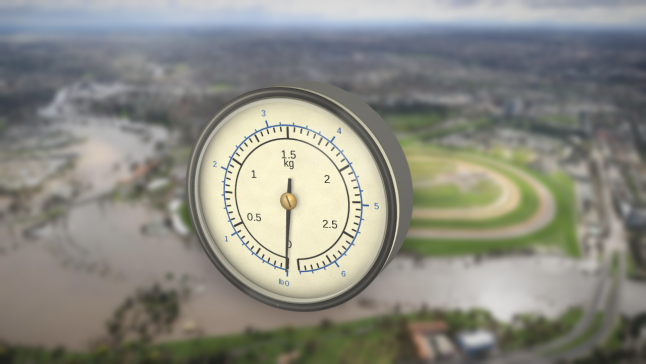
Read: 0 kg
